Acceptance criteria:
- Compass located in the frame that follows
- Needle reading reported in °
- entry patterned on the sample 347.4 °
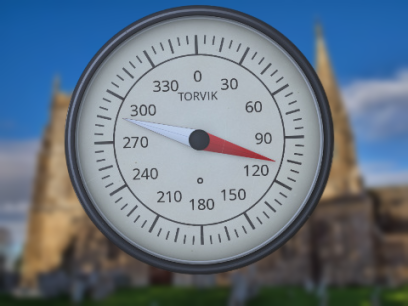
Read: 107.5 °
